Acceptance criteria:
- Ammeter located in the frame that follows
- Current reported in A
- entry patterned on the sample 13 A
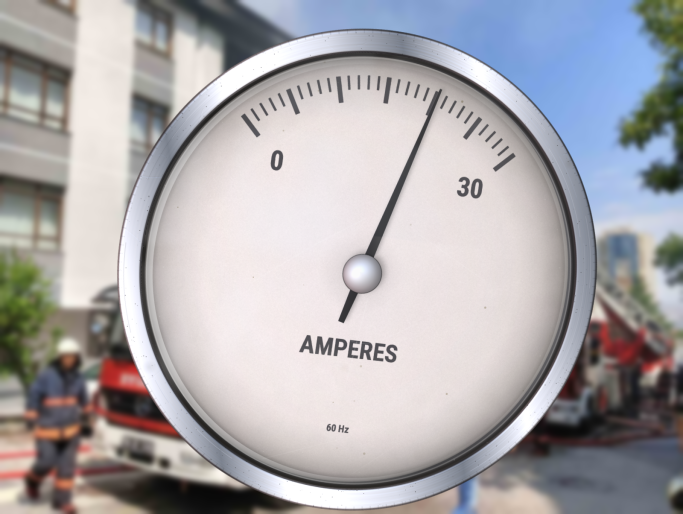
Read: 20 A
